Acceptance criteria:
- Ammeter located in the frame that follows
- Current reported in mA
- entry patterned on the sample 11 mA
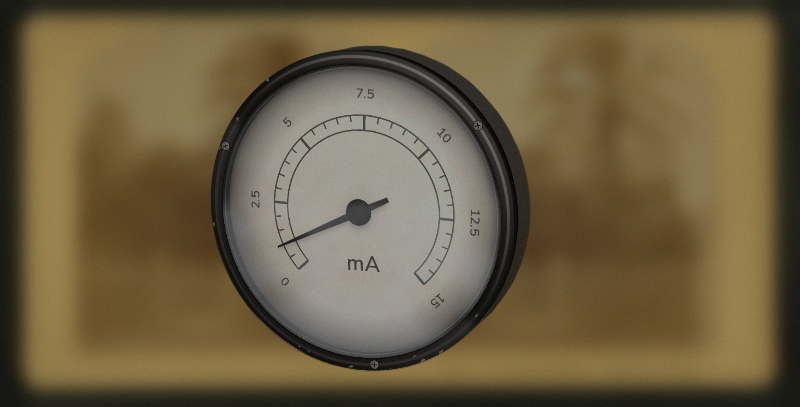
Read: 1 mA
